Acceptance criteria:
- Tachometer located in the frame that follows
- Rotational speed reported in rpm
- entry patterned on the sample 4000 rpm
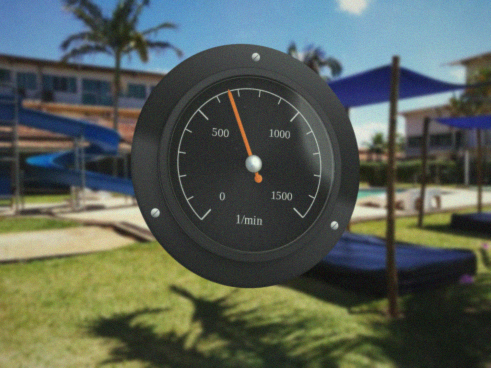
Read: 650 rpm
